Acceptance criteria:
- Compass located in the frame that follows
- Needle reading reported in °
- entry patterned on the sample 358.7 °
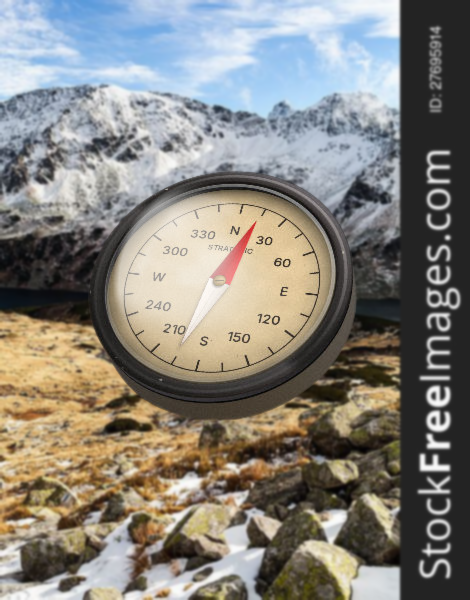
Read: 15 °
